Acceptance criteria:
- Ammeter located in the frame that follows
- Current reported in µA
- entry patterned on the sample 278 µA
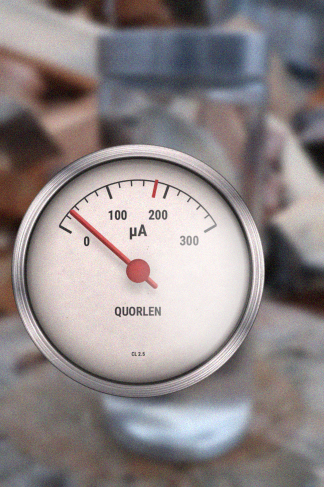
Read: 30 µA
